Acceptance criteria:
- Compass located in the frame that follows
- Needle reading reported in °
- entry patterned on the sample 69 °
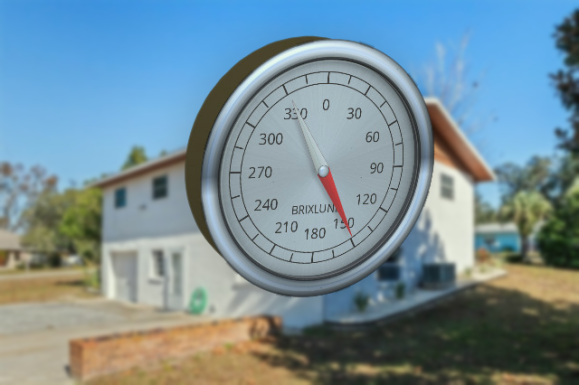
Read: 150 °
